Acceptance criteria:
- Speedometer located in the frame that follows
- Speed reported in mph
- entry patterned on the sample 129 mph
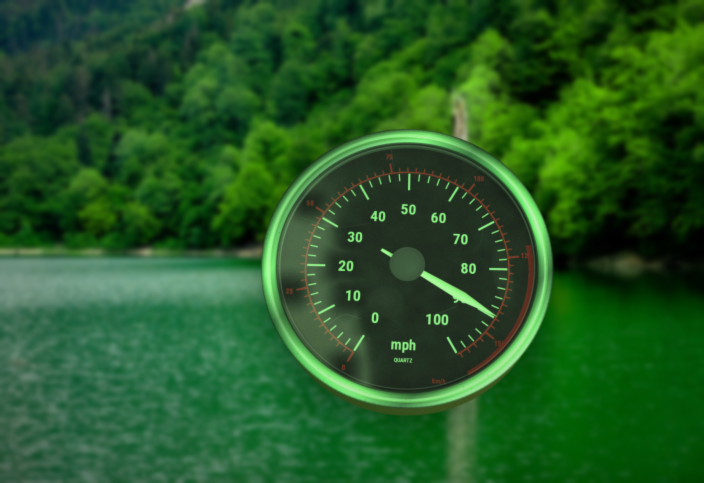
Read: 90 mph
